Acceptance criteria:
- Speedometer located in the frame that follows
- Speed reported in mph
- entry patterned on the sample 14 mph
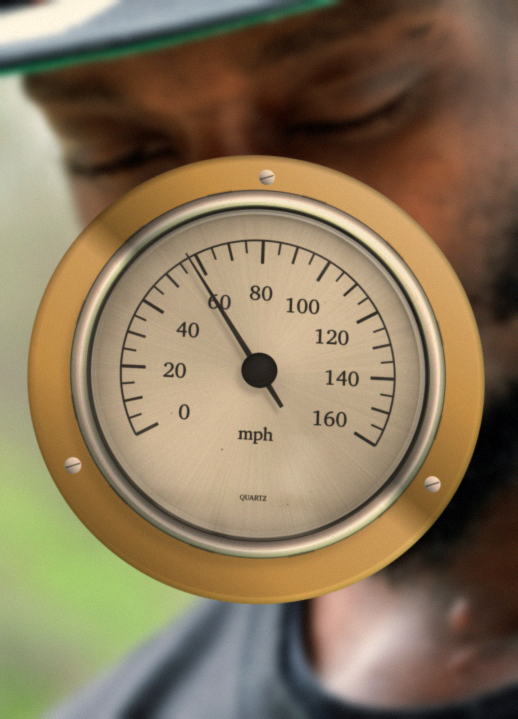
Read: 57.5 mph
